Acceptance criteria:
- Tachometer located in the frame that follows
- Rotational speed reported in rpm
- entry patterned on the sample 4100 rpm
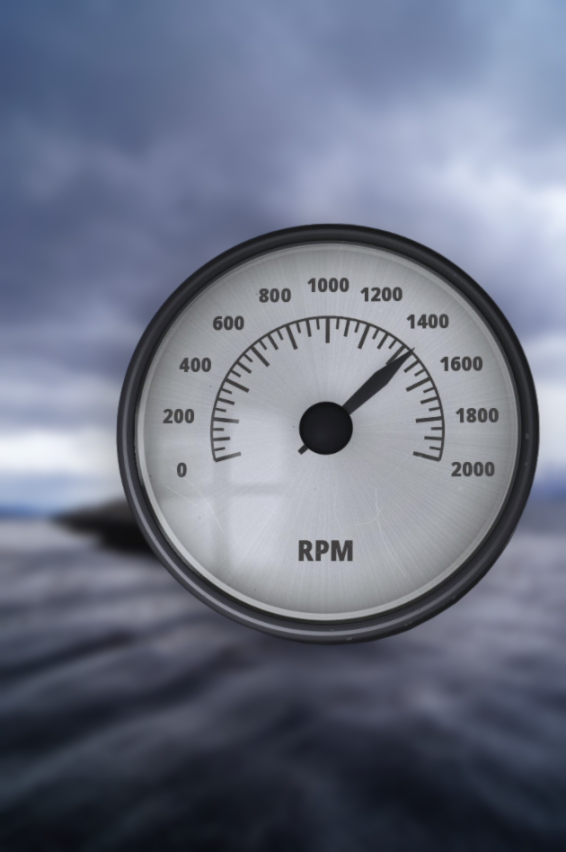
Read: 1450 rpm
